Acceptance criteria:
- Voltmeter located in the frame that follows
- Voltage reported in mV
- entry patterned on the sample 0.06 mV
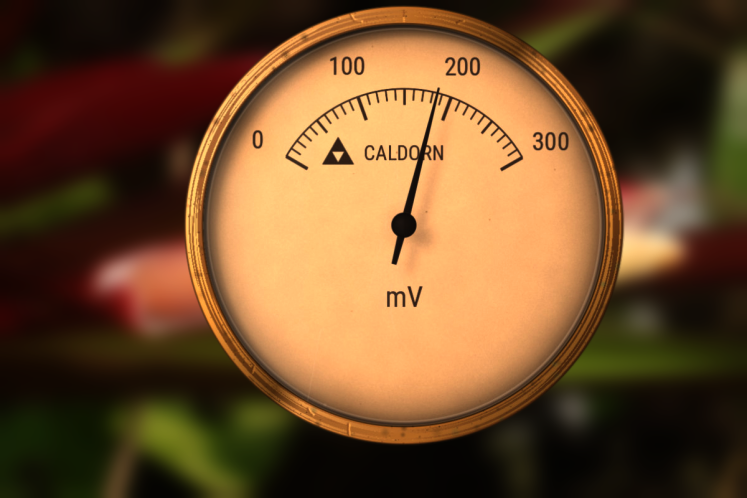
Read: 185 mV
